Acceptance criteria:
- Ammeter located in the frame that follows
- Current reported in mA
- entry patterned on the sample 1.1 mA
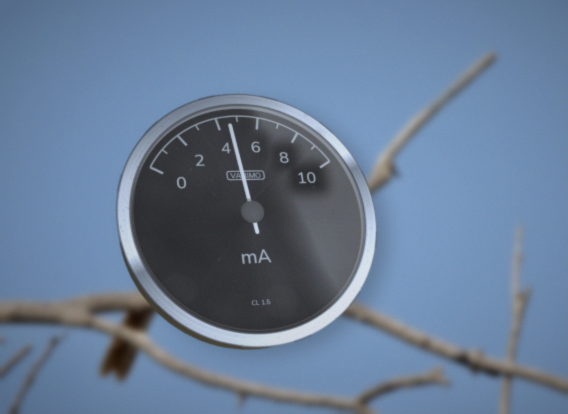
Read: 4.5 mA
